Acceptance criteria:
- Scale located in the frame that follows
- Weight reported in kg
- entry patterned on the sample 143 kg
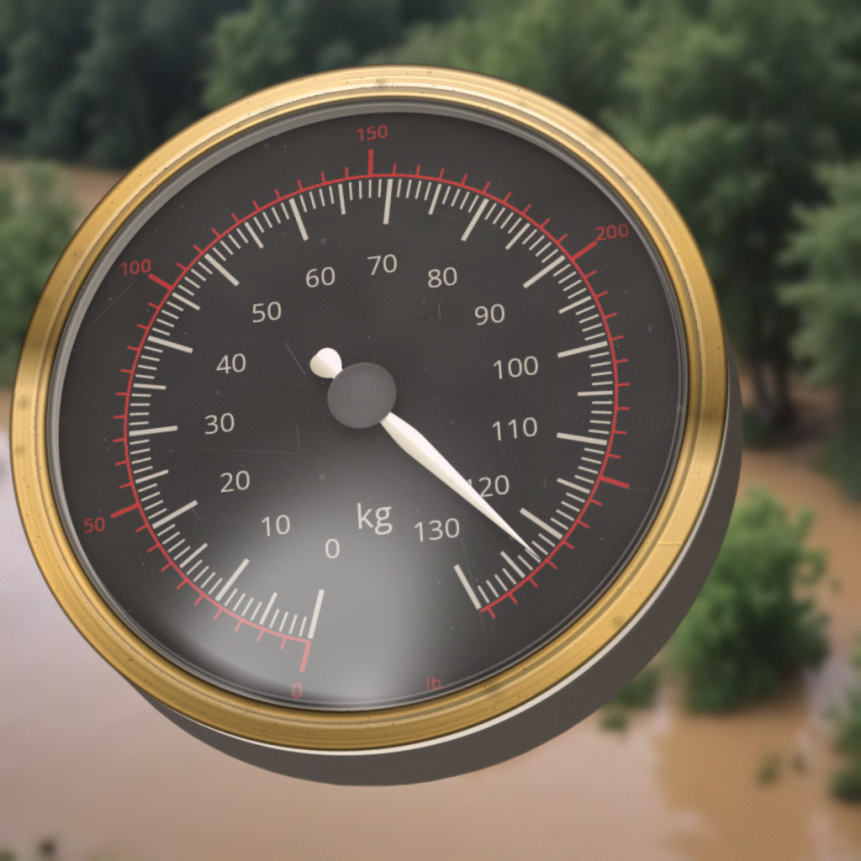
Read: 123 kg
